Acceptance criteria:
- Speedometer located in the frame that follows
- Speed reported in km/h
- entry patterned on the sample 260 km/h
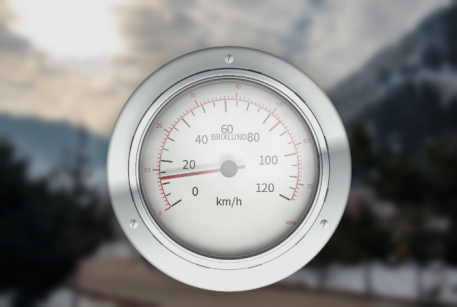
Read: 12.5 km/h
